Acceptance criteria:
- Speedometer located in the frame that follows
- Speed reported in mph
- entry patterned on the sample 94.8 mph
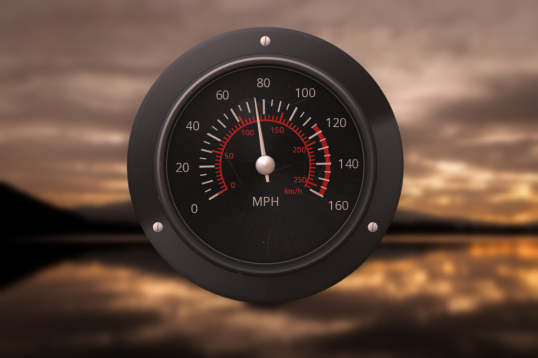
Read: 75 mph
